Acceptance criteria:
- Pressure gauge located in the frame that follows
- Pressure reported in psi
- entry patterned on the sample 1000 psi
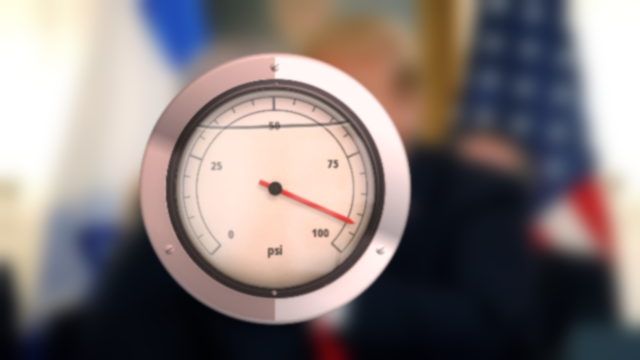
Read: 92.5 psi
